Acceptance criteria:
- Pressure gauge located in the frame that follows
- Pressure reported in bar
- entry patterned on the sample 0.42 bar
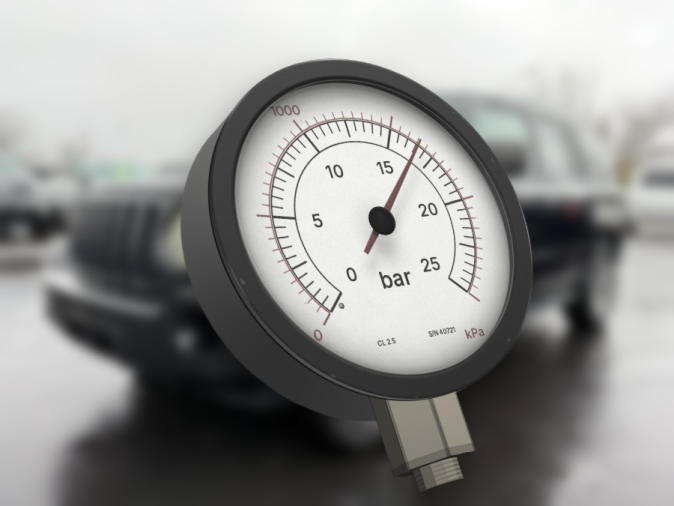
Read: 16.5 bar
